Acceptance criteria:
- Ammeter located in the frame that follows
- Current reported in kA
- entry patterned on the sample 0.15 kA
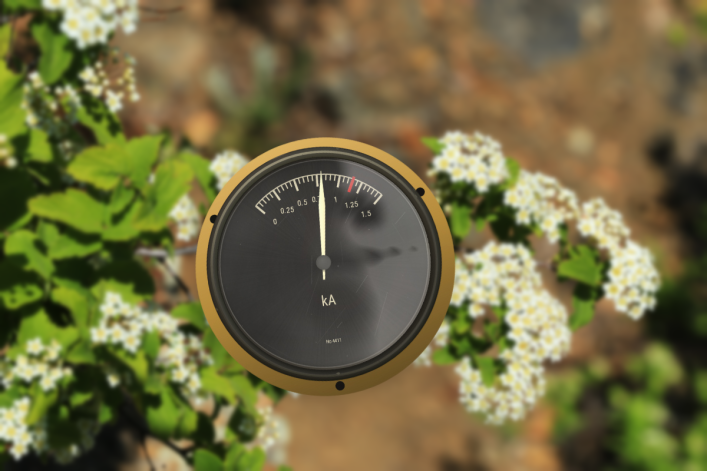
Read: 0.8 kA
